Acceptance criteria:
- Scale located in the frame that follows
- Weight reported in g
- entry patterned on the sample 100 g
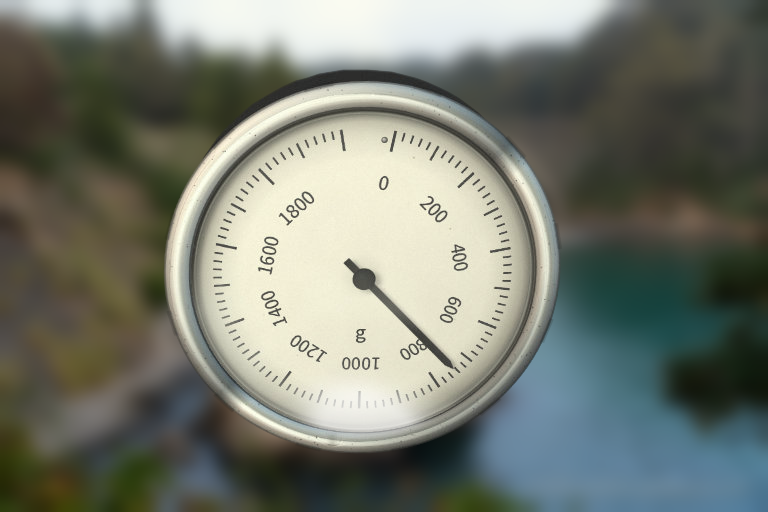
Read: 740 g
